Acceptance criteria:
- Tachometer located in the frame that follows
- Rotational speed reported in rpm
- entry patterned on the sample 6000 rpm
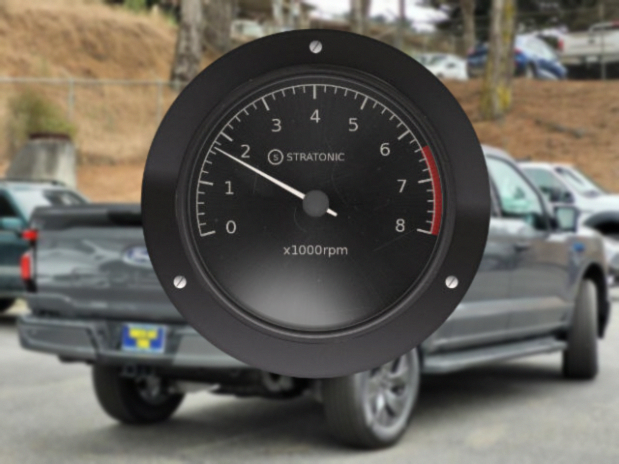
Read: 1700 rpm
